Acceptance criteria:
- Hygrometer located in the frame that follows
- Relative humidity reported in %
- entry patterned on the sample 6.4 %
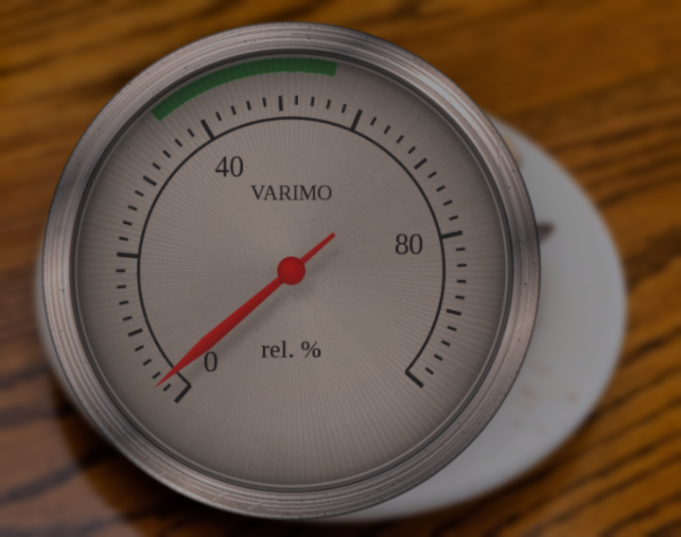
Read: 3 %
